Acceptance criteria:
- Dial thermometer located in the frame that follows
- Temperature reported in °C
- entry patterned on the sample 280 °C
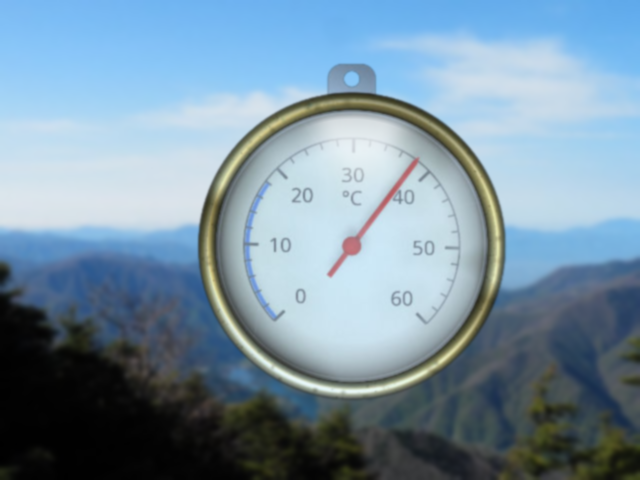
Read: 38 °C
